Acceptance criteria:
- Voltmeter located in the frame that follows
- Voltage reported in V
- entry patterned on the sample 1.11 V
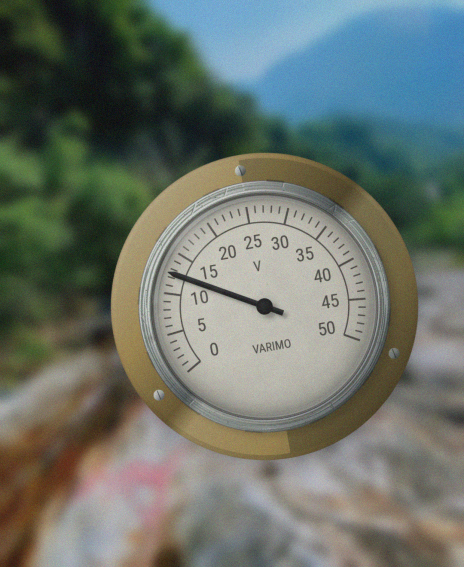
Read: 12.5 V
